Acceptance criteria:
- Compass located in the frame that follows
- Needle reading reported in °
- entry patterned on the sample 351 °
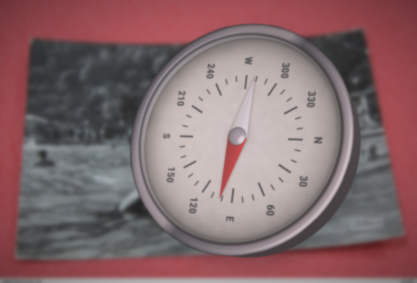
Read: 100 °
